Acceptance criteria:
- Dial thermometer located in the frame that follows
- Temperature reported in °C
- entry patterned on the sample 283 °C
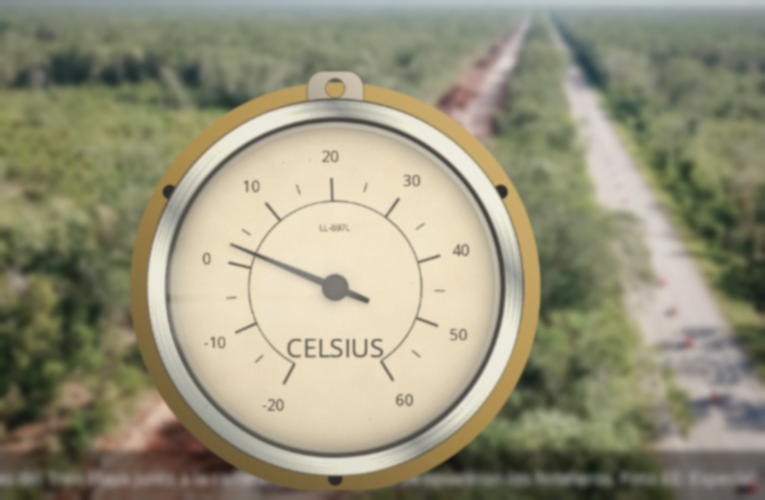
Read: 2.5 °C
